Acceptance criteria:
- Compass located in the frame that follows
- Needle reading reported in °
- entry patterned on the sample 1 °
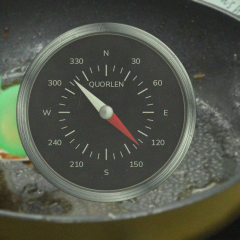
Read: 135 °
